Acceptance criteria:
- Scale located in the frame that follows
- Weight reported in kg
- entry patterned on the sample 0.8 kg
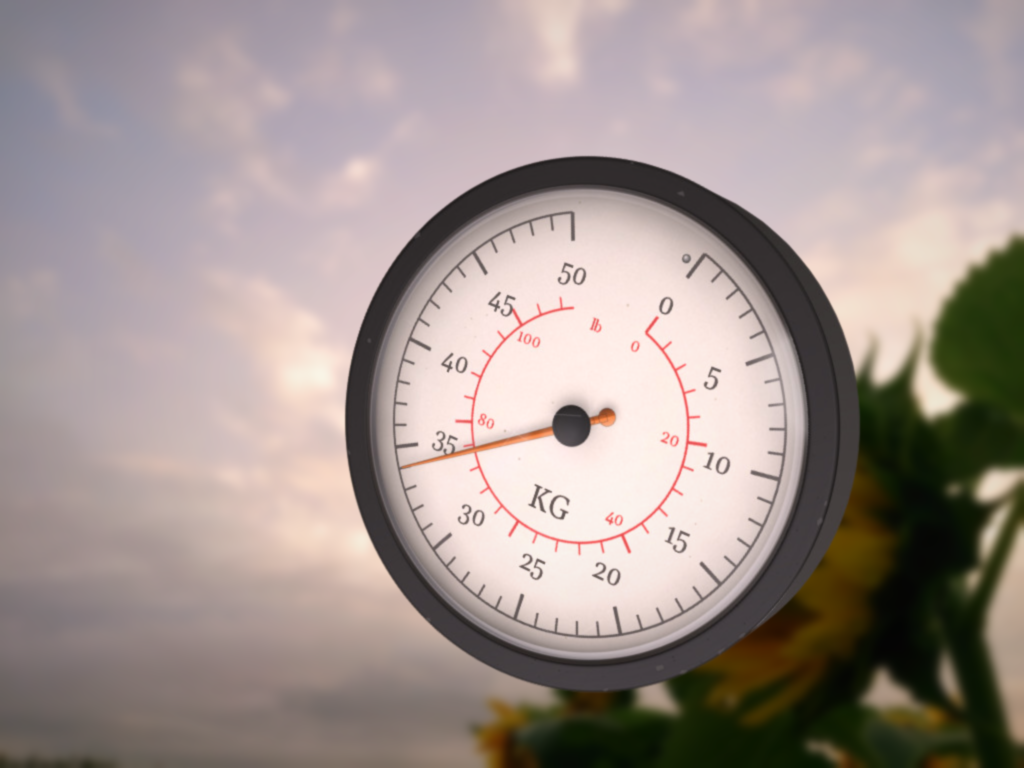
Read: 34 kg
